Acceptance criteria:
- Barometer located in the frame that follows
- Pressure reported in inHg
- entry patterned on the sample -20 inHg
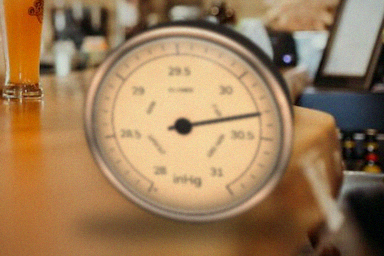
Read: 30.3 inHg
